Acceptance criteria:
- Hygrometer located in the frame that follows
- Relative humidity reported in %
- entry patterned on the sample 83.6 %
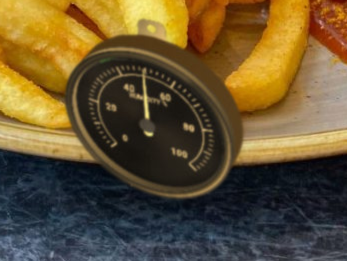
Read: 50 %
